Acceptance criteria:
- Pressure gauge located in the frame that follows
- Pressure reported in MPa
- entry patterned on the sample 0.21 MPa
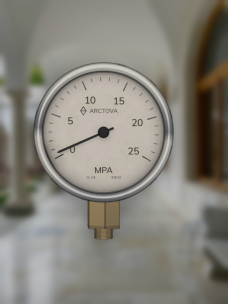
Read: 0.5 MPa
